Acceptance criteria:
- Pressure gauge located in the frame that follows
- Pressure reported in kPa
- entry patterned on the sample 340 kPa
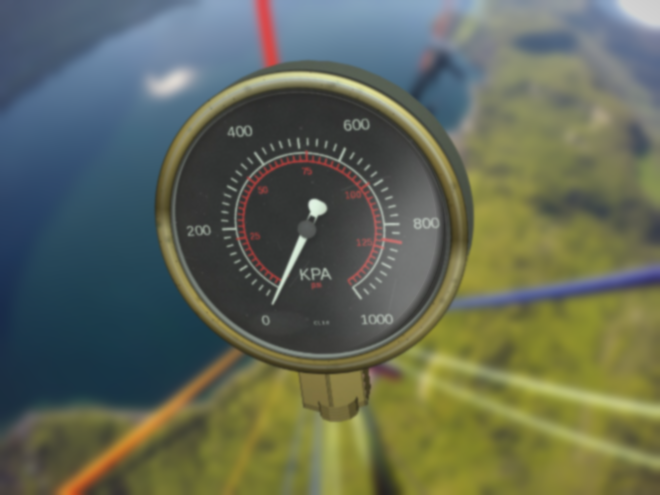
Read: 0 kPa
